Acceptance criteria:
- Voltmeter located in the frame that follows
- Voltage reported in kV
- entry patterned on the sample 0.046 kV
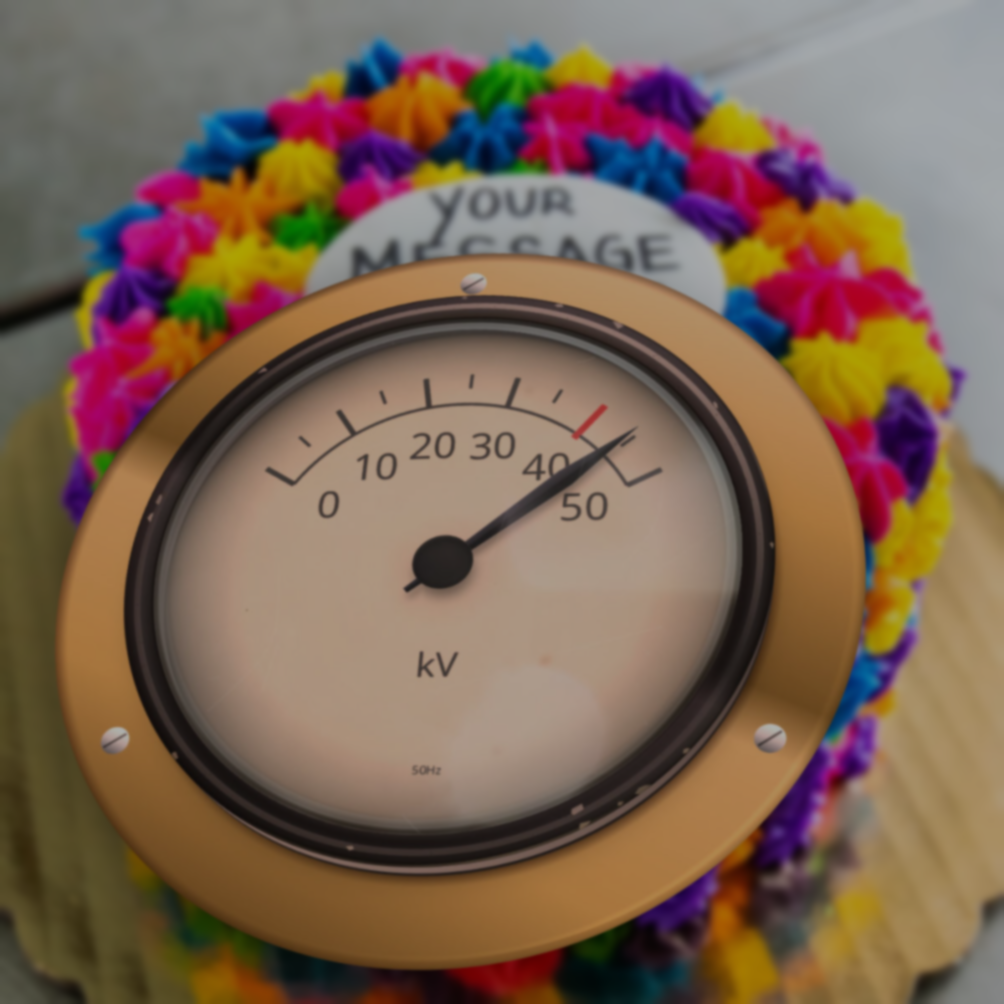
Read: 45 kV
